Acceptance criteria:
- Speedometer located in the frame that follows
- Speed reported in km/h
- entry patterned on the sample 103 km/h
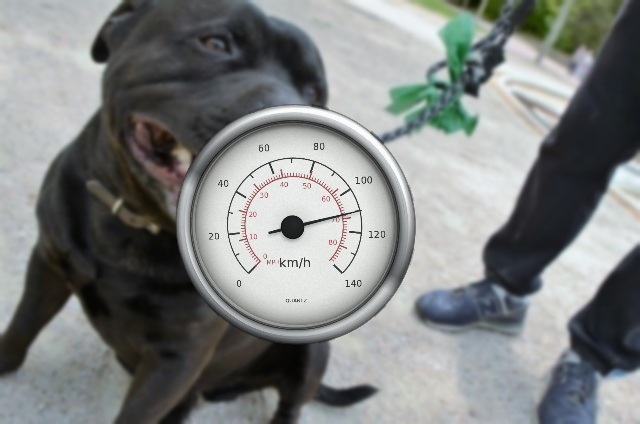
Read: 110 km/h
